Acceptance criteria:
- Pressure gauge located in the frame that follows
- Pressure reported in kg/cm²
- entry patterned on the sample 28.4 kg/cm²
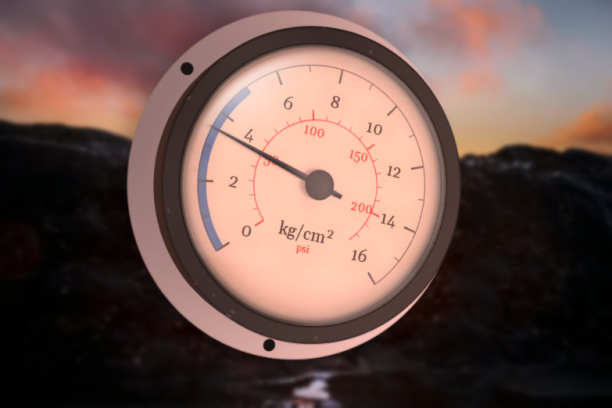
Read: 3.5 kg/cm²
